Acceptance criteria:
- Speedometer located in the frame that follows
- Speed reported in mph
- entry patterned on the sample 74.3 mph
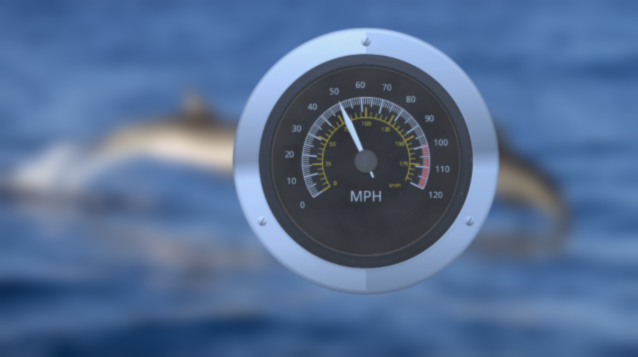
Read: 50 mph
